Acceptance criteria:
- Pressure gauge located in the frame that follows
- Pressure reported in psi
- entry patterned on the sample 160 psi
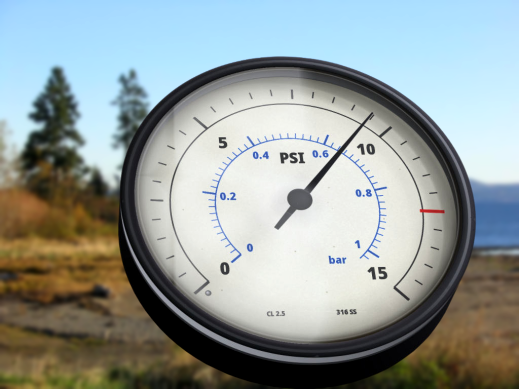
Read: 9.5 psi
